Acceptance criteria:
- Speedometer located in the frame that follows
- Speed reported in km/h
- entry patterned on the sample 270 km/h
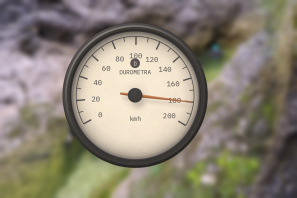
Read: 180 km/h
